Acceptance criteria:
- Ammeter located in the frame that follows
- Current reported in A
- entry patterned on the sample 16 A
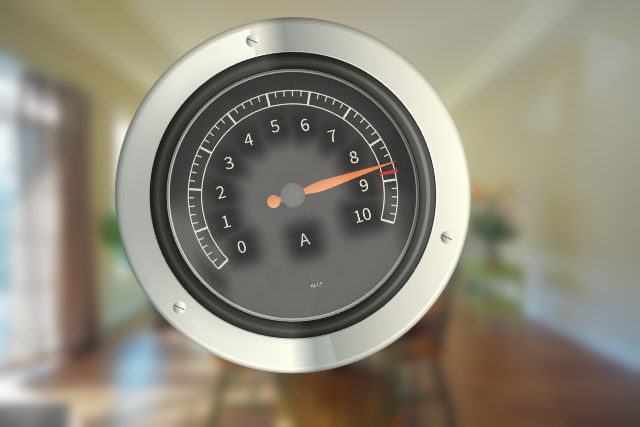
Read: 8.6 A
